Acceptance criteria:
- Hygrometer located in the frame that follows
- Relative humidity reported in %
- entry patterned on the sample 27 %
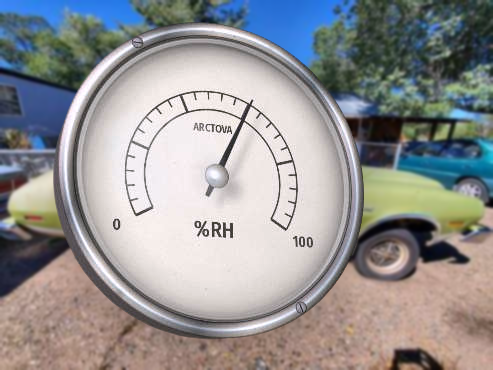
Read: 60 %
